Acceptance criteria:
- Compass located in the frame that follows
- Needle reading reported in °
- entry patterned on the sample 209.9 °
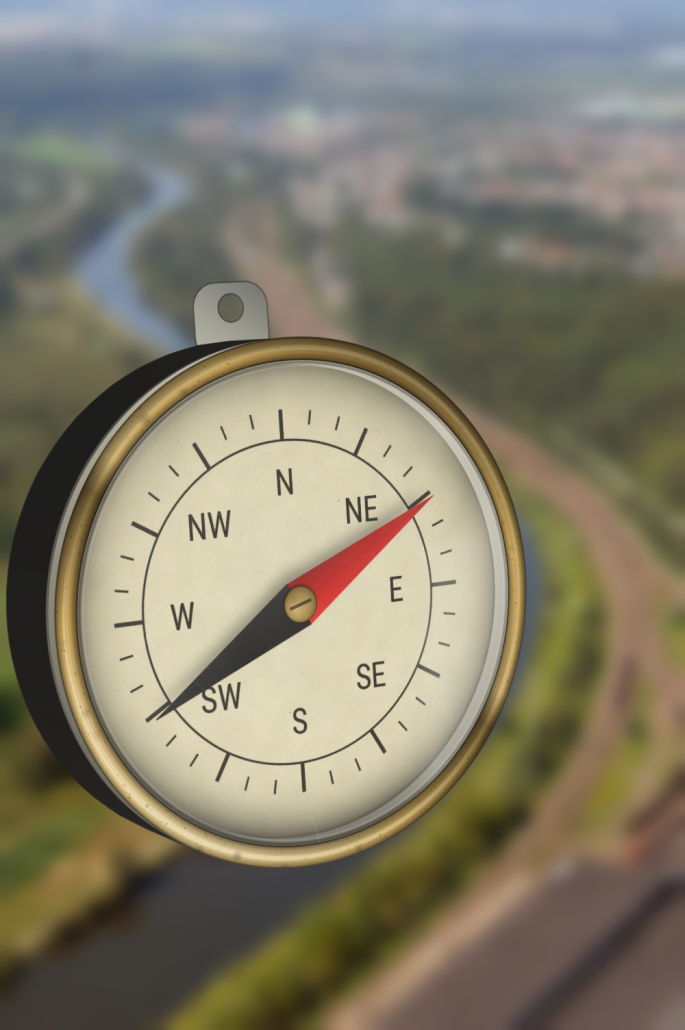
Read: 60 °
